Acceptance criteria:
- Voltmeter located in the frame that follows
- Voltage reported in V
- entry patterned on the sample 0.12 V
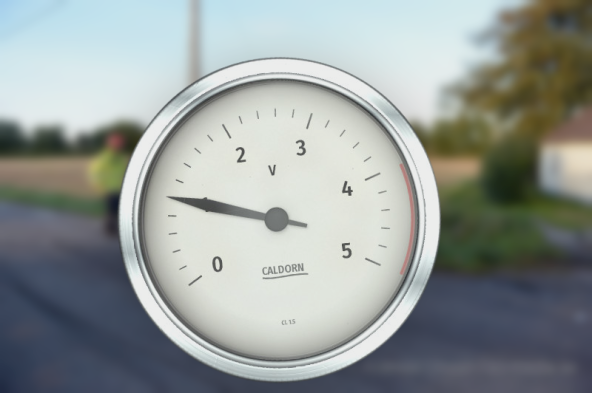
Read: 1 V
